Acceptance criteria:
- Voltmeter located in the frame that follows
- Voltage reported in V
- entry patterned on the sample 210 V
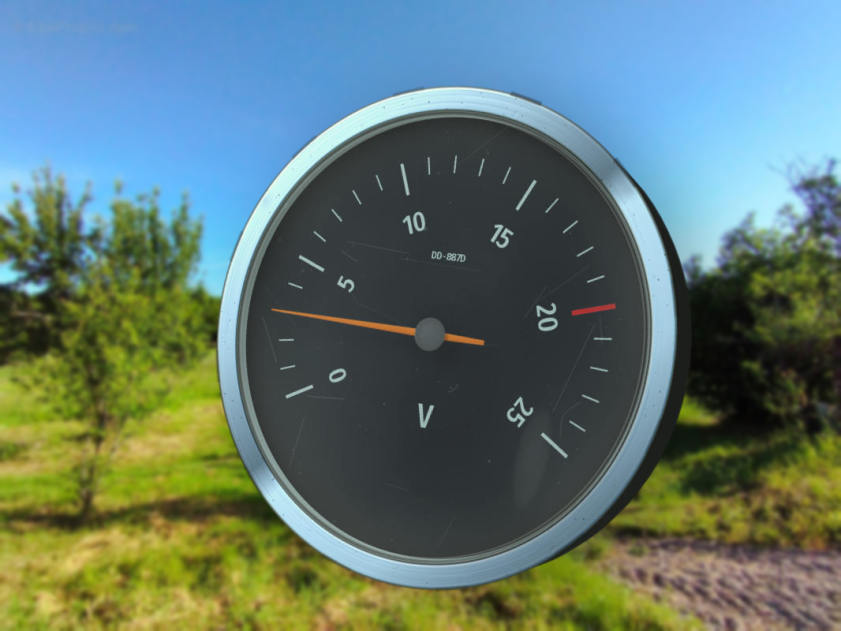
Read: 3 V
